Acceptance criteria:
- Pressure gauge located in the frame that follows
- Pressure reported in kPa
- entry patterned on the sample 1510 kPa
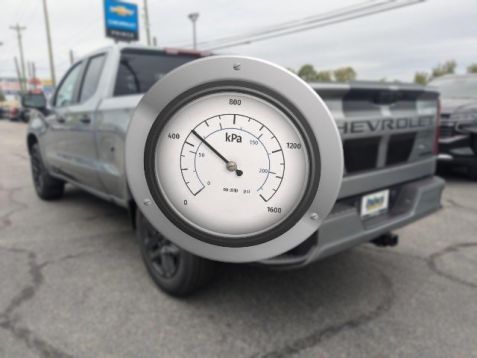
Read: 500 kPa
